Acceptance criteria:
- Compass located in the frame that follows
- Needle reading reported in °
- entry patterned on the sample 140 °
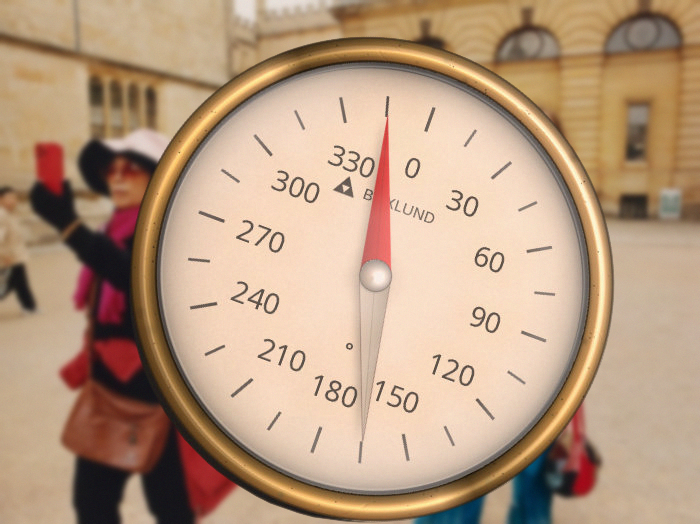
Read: 345 °
